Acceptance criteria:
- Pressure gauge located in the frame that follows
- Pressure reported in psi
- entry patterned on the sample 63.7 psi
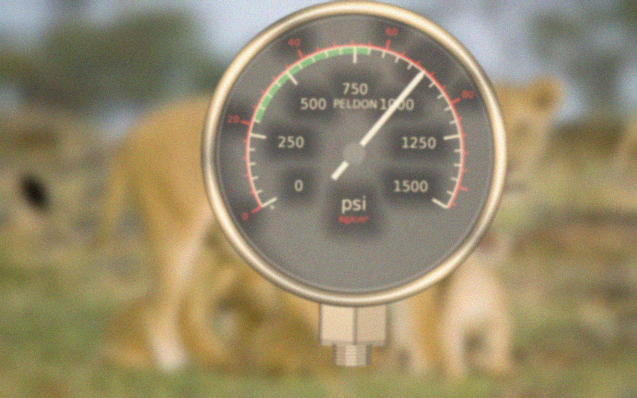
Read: 1000 psi
